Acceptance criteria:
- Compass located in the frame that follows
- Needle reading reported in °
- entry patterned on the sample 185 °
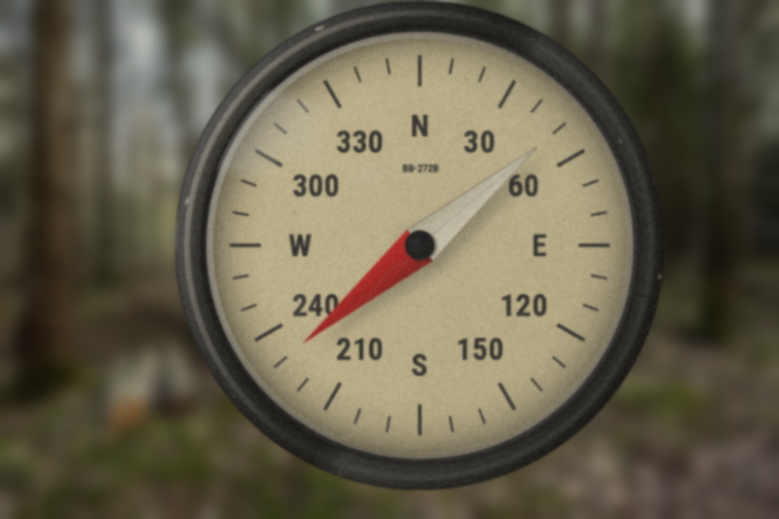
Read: 230 °
